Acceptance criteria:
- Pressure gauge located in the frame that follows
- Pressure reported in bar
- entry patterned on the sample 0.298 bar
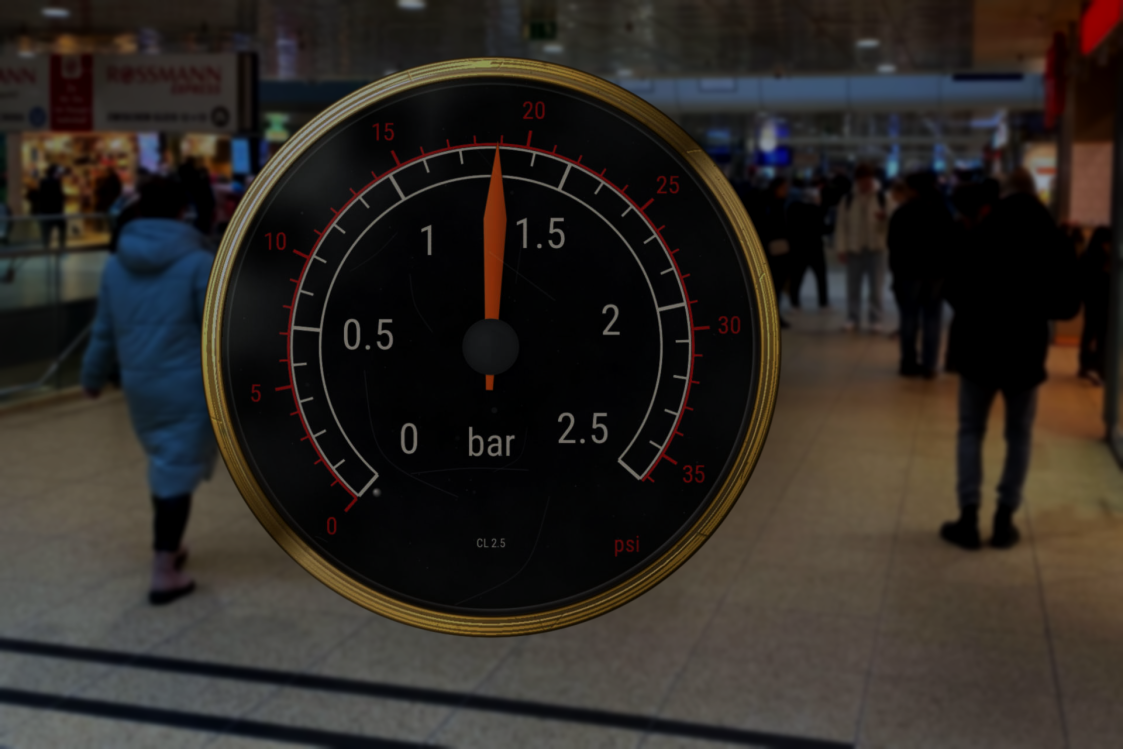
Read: 1.3 bar
